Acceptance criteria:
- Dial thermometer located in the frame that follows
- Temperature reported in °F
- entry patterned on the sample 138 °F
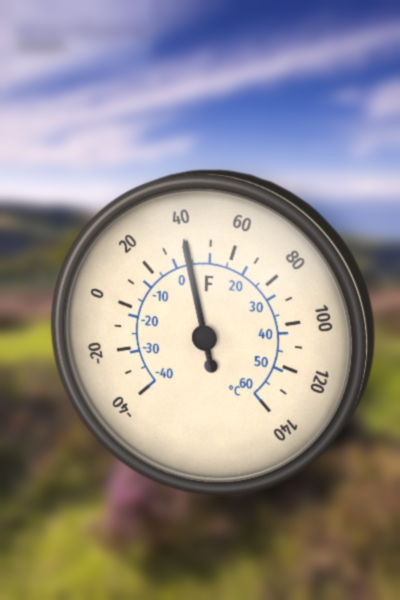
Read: 40 °F
